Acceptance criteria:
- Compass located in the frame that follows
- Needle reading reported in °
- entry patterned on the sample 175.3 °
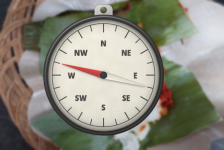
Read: 285 °
